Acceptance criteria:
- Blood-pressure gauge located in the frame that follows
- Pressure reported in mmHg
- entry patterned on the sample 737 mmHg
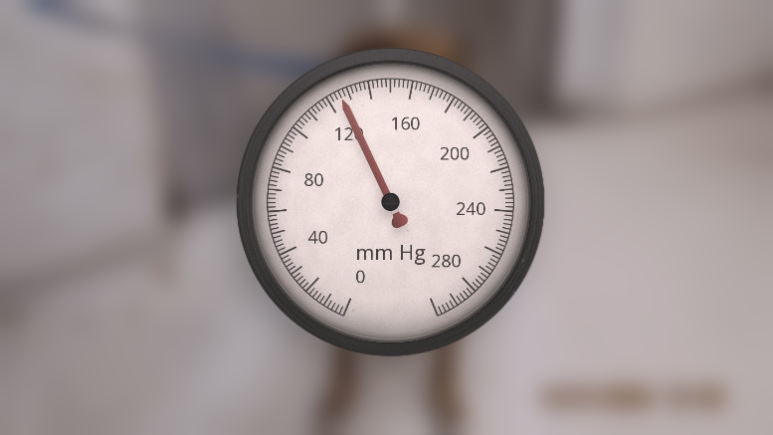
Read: 126 mmHg
